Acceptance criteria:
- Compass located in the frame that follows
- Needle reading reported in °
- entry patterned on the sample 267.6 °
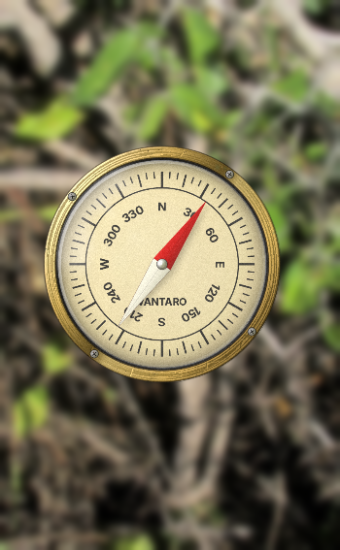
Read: 35 °
